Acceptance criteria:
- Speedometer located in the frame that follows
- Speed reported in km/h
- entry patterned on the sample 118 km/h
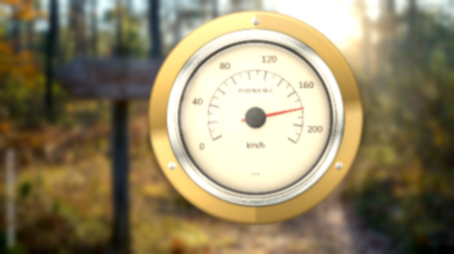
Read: 180 km/h
